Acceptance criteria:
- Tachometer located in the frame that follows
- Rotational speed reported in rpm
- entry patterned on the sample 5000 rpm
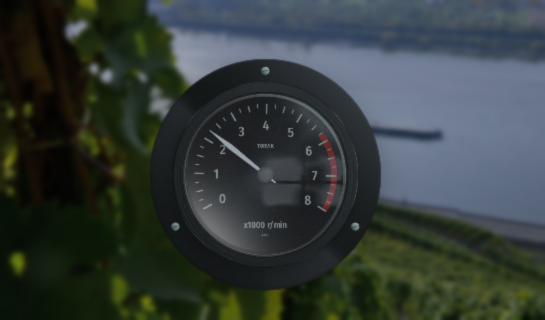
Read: 2250 rpm
